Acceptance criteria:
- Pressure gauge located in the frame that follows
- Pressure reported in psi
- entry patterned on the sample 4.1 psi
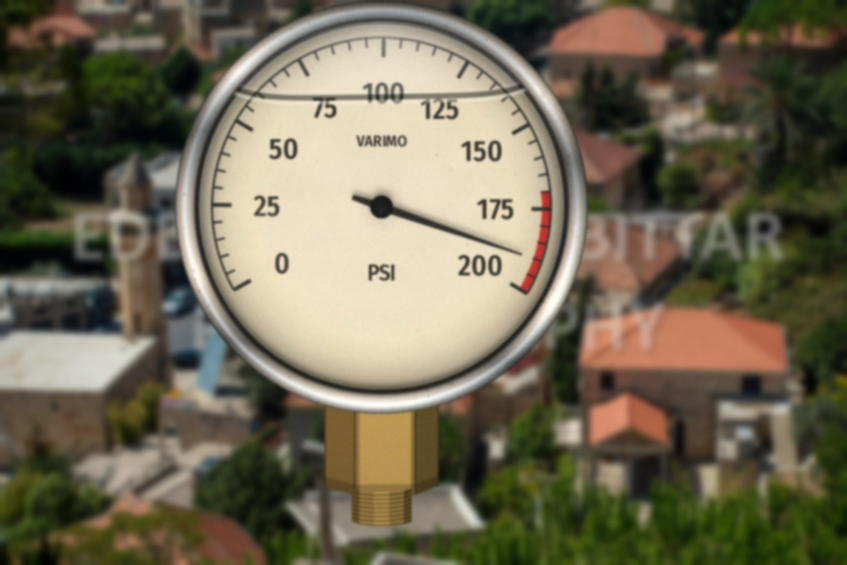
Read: 190 psi
